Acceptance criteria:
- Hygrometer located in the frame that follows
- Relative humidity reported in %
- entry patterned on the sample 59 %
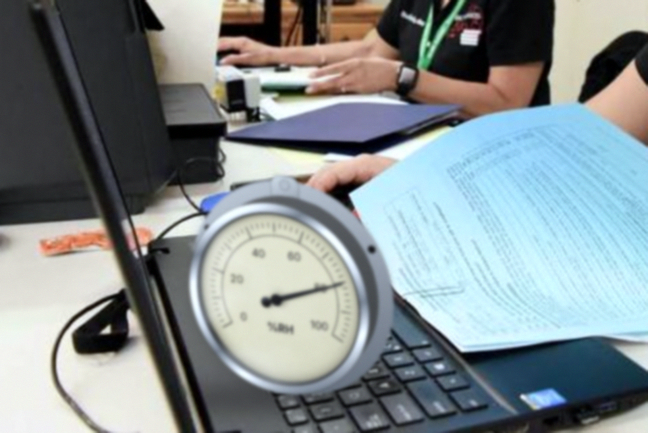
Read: 80 %
